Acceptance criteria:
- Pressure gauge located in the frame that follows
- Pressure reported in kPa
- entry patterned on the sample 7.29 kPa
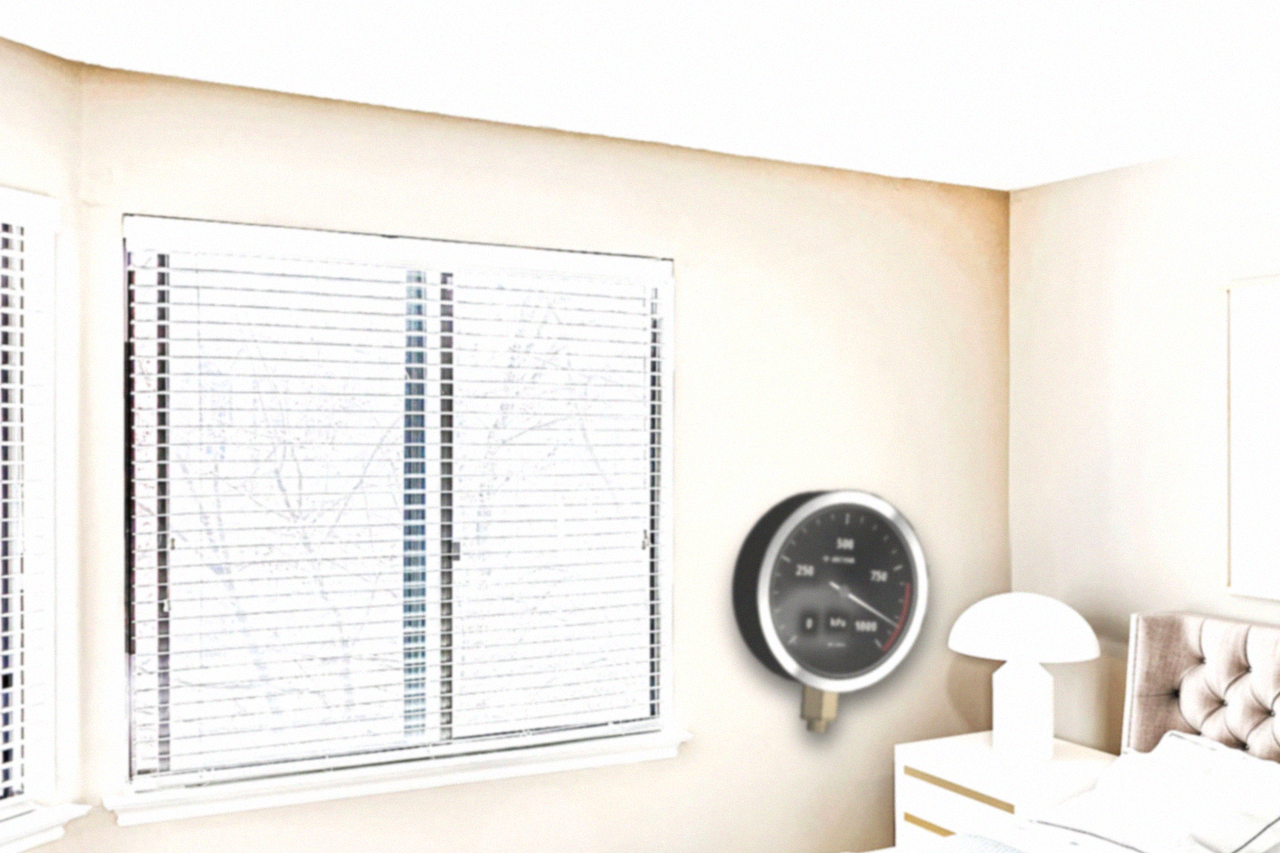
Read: 925 kPa
